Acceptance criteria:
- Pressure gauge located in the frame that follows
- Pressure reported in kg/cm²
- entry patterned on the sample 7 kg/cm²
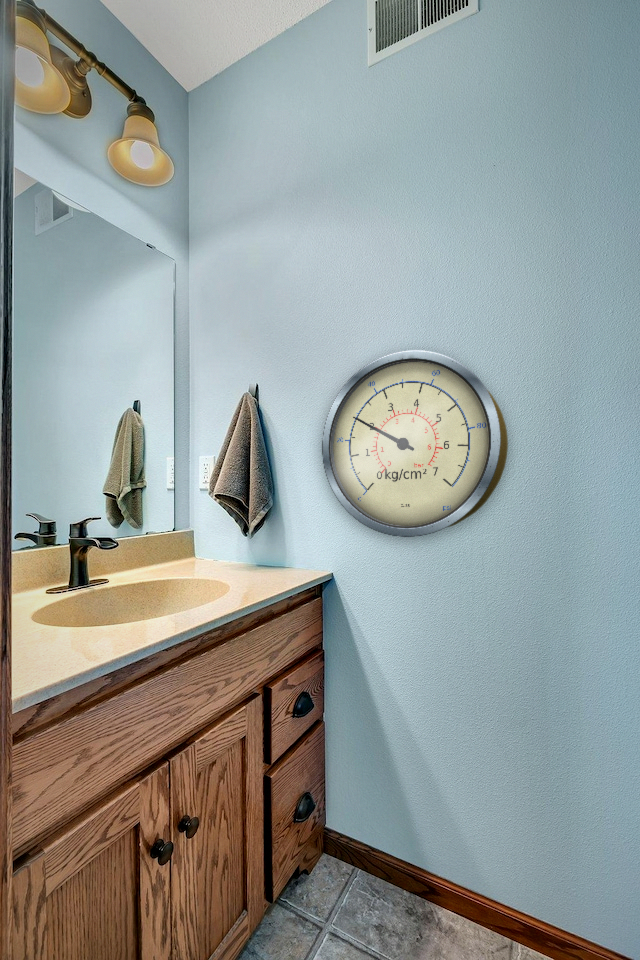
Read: 2 kg/cm²
